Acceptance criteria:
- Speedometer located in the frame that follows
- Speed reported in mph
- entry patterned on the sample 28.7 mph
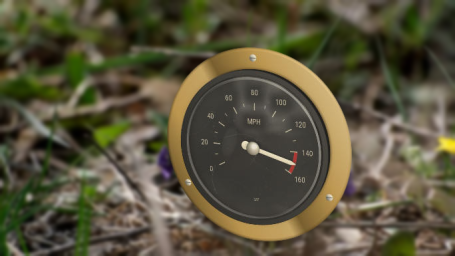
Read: 150 mph
